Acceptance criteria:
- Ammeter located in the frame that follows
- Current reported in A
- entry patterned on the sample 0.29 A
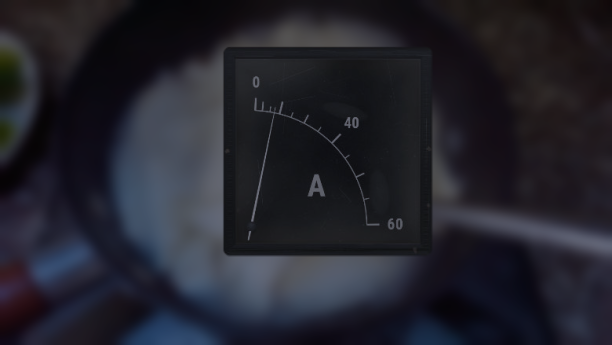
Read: 17.5 A
